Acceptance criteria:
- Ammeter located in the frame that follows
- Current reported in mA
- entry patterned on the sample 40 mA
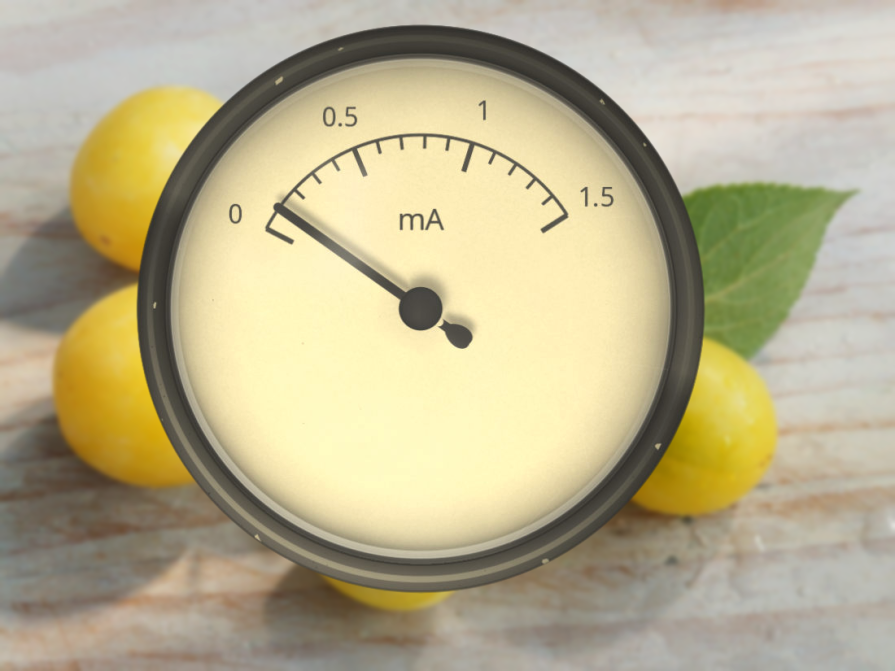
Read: 0.1 mA
